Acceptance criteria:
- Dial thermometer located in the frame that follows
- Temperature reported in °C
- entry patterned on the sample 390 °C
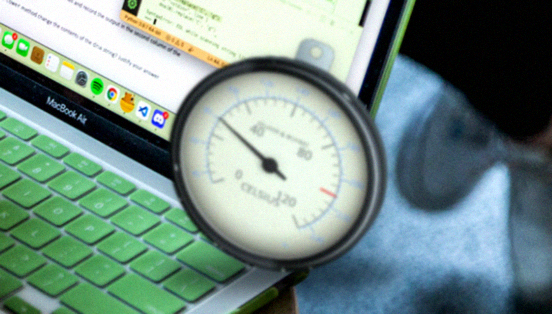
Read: 28 °C
